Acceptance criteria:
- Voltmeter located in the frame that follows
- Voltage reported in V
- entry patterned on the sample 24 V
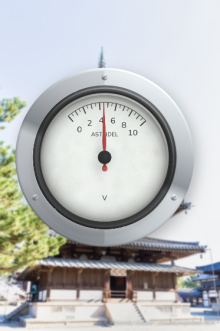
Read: 4.5 V
